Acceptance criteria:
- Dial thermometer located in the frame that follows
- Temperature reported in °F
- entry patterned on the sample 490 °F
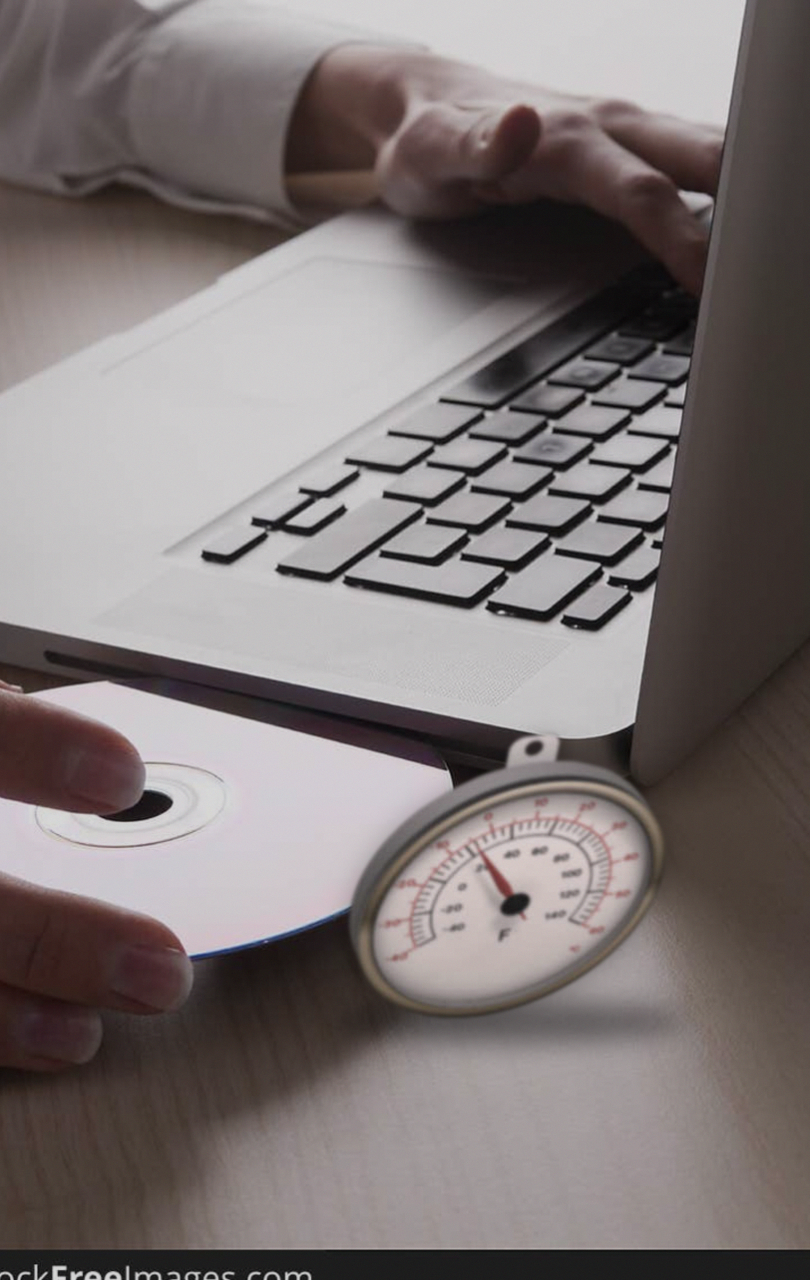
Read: 24 °F
